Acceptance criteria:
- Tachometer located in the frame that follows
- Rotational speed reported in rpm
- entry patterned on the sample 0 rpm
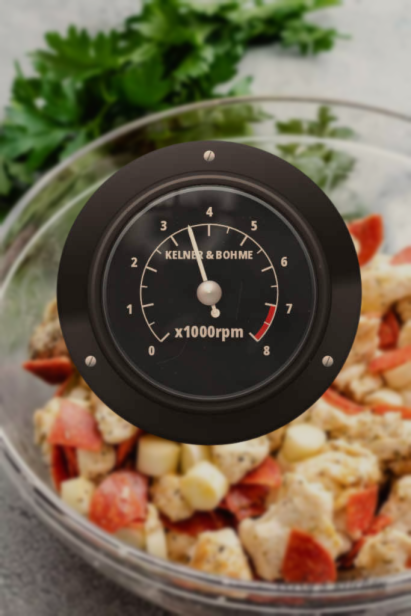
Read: 3500 rpm
